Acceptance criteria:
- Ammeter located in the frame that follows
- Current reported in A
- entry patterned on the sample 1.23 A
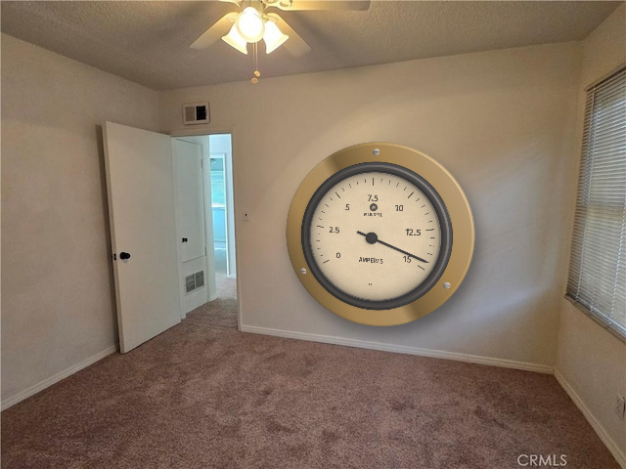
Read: 14.5 A
